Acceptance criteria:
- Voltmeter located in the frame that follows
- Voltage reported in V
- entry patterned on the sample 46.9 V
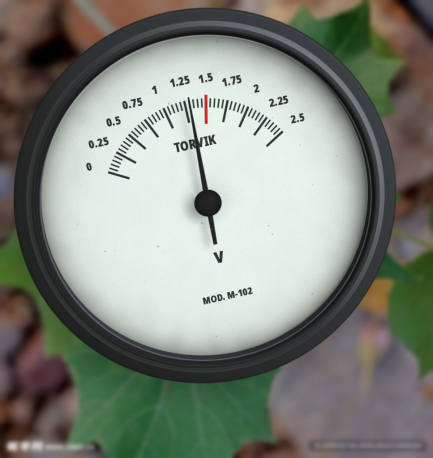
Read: 1.3 V
